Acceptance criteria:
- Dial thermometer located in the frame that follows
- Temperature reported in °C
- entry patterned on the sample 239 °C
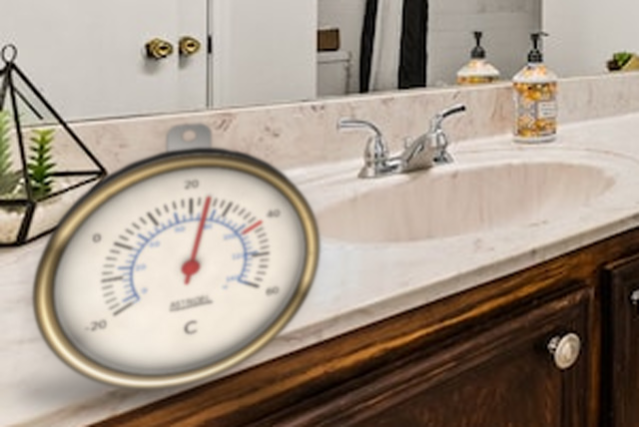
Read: 24 °C
